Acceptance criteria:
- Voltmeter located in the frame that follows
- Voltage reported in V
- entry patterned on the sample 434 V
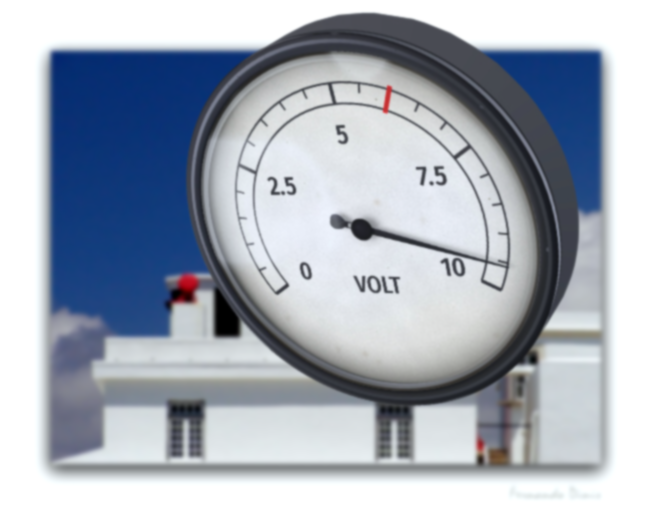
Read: 9.5 V
